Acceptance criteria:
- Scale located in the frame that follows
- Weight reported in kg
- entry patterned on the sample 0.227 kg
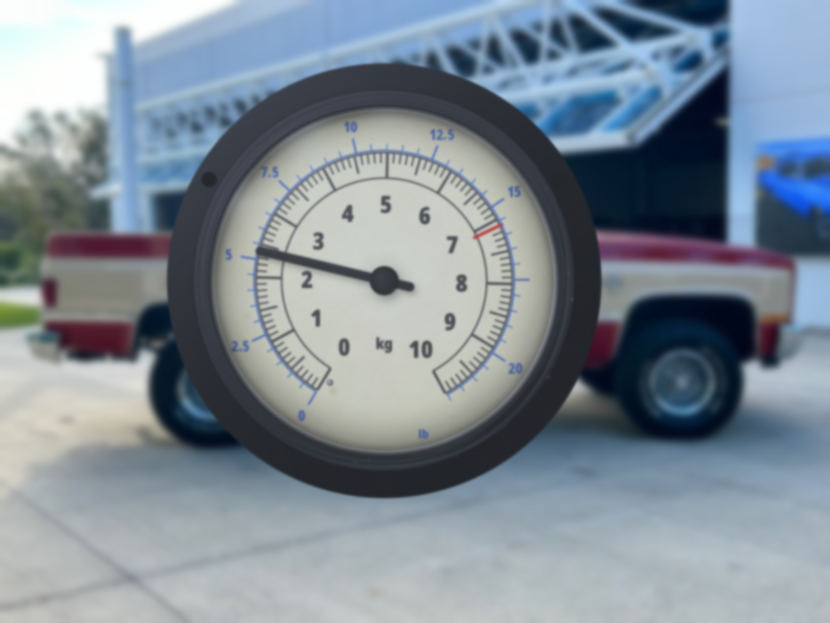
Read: 2.4 kg
